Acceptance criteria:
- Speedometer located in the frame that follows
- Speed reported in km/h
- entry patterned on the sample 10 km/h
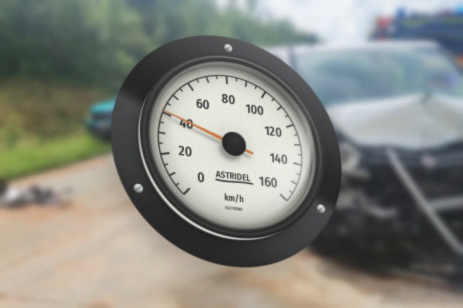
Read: 40 km/h
